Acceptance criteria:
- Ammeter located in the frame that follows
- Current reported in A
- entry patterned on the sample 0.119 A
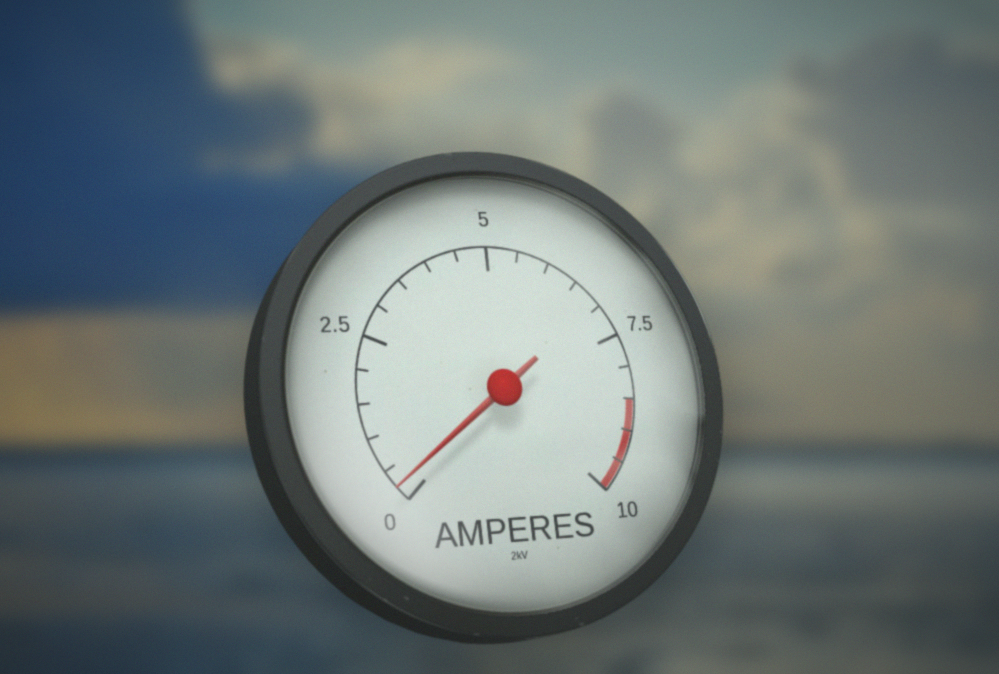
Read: 0.25 A
